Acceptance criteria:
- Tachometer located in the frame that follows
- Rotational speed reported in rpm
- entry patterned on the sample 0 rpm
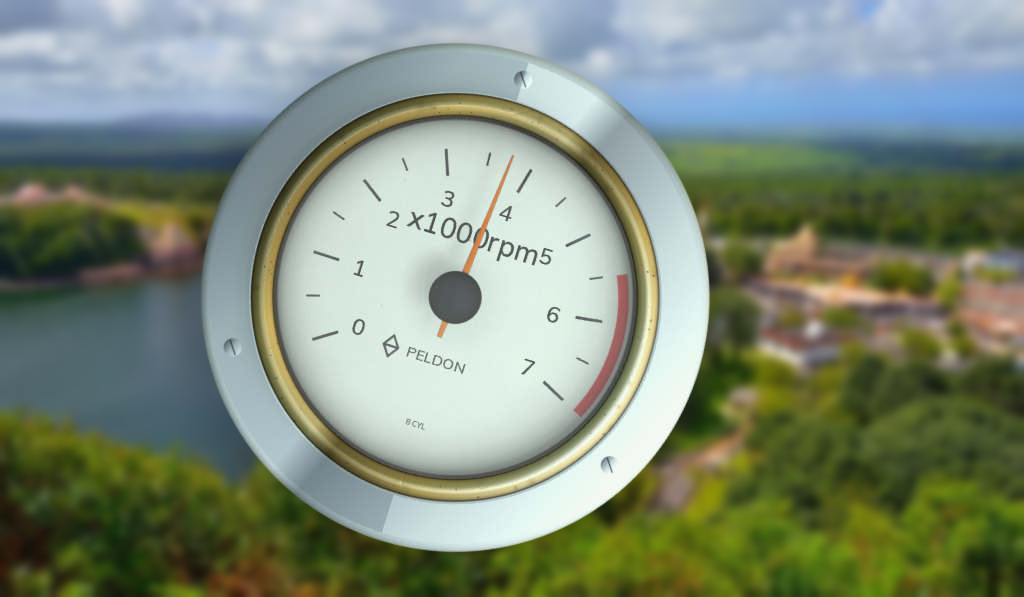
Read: 3750 rpm
